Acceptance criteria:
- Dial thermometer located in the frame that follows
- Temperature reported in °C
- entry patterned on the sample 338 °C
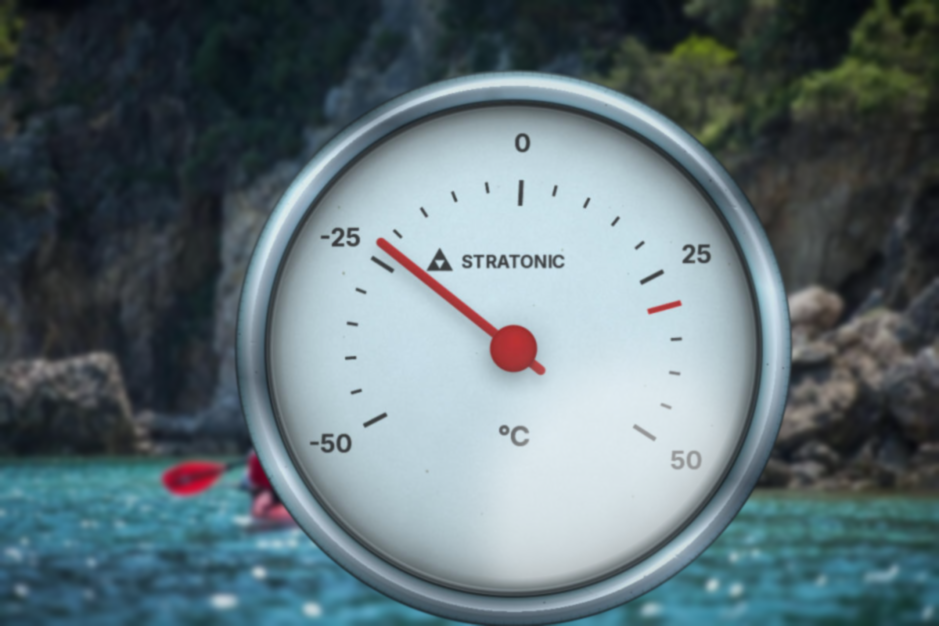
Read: -22.5 °C
